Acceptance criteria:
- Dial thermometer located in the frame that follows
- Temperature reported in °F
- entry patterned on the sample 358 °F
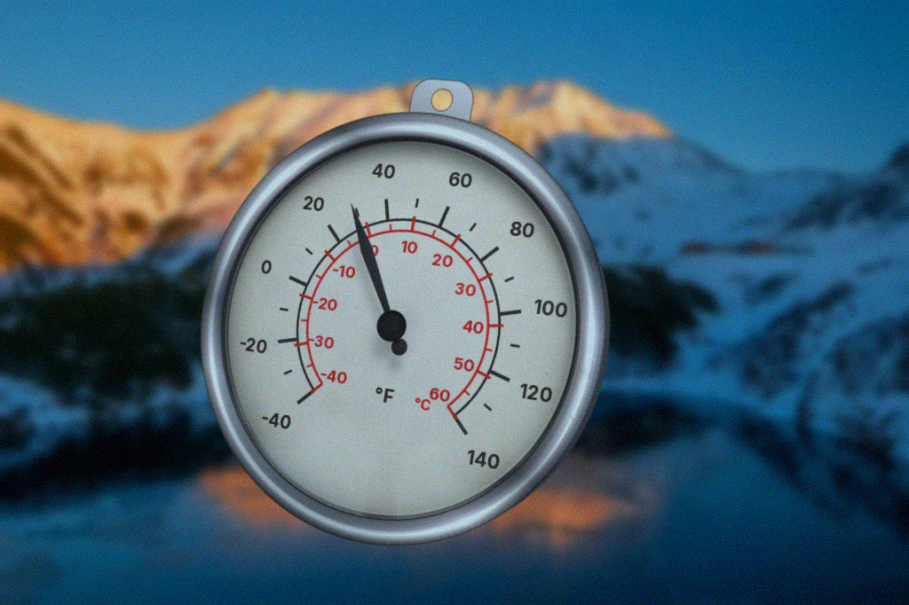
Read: 30 °F
